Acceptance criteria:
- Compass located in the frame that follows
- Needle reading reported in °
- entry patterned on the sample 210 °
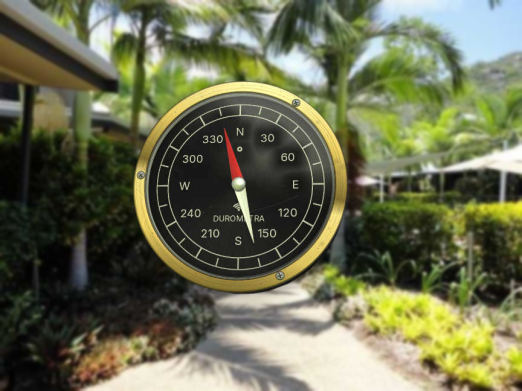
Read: 345 °
